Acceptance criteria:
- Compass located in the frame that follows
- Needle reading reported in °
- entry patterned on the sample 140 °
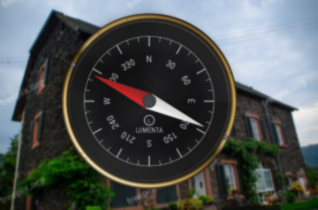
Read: 295 °
